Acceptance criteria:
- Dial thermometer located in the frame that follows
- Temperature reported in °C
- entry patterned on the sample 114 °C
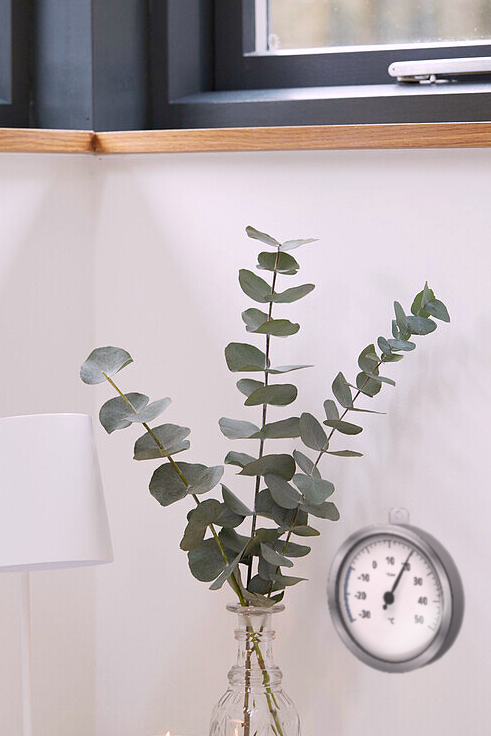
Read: 20 °C
